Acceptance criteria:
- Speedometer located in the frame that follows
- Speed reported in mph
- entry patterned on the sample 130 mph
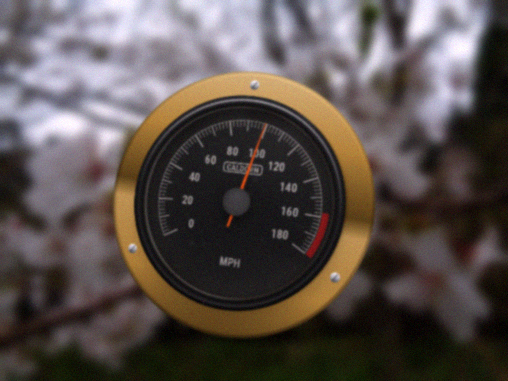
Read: 100 mph
